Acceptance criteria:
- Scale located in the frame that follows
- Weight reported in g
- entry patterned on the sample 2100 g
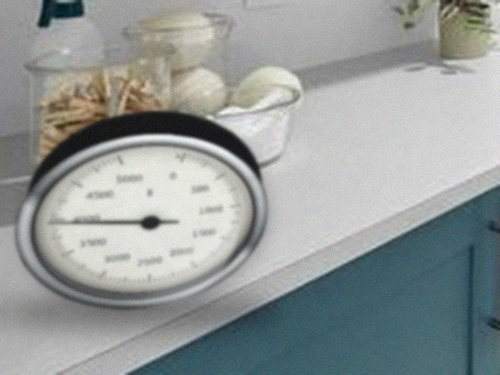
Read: 4000 g
